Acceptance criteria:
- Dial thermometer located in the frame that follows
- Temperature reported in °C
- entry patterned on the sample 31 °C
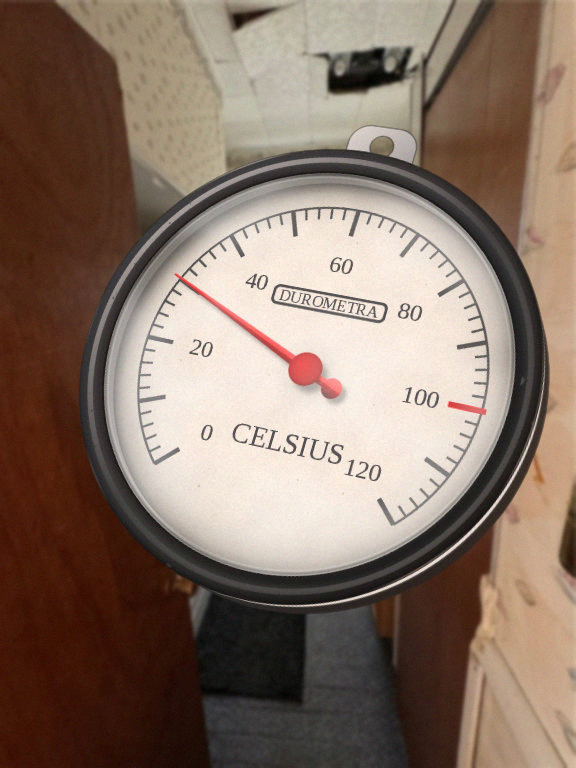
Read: 30 °C
